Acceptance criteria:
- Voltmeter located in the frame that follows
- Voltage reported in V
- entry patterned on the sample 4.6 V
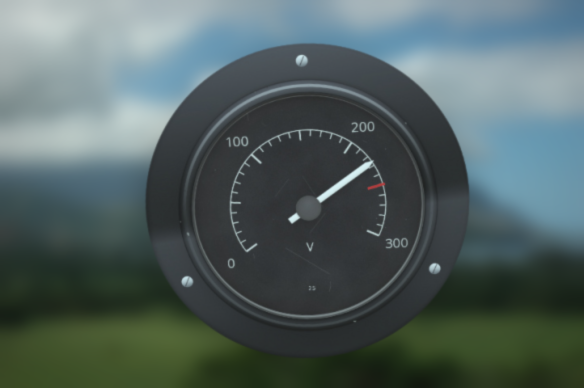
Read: 225 V
